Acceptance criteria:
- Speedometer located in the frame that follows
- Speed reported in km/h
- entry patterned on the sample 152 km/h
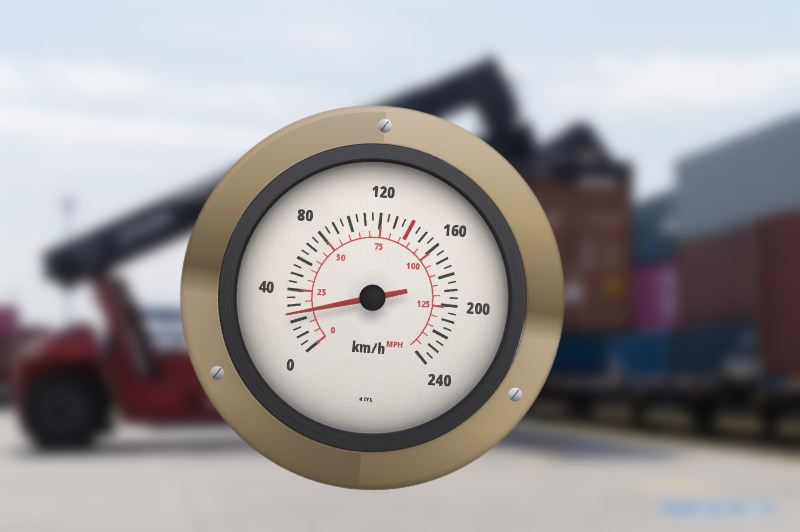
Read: 25 km/h
